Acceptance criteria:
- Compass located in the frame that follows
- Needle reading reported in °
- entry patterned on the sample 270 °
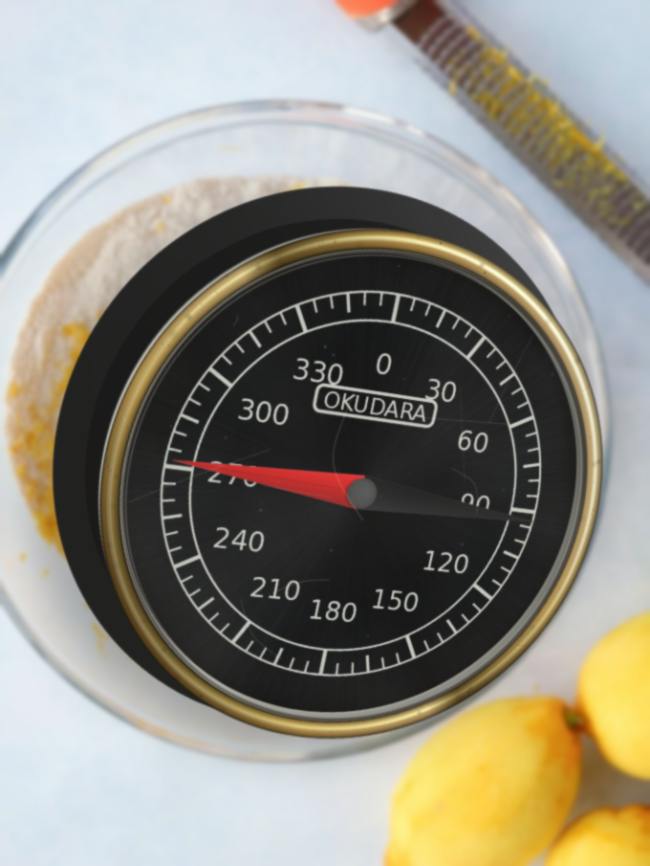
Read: 272.5 °
